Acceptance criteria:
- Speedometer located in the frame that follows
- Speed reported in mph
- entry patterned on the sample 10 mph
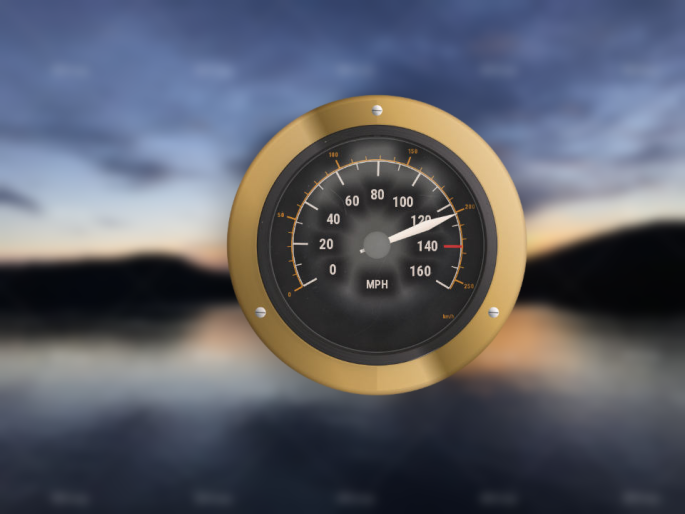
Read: 125 mph
